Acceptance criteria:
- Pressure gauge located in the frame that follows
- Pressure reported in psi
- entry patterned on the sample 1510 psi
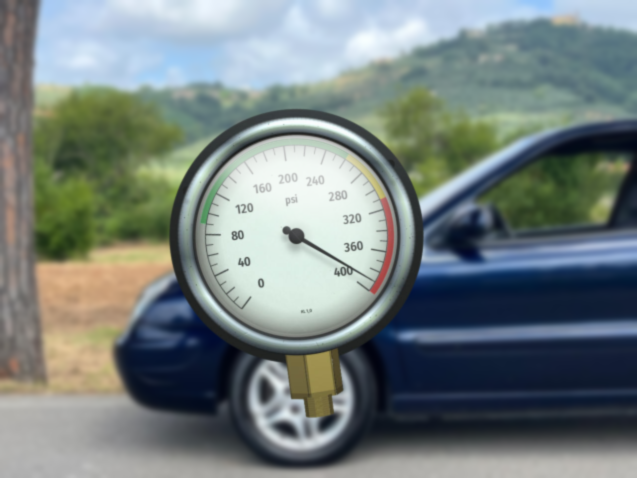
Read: 390 psi
